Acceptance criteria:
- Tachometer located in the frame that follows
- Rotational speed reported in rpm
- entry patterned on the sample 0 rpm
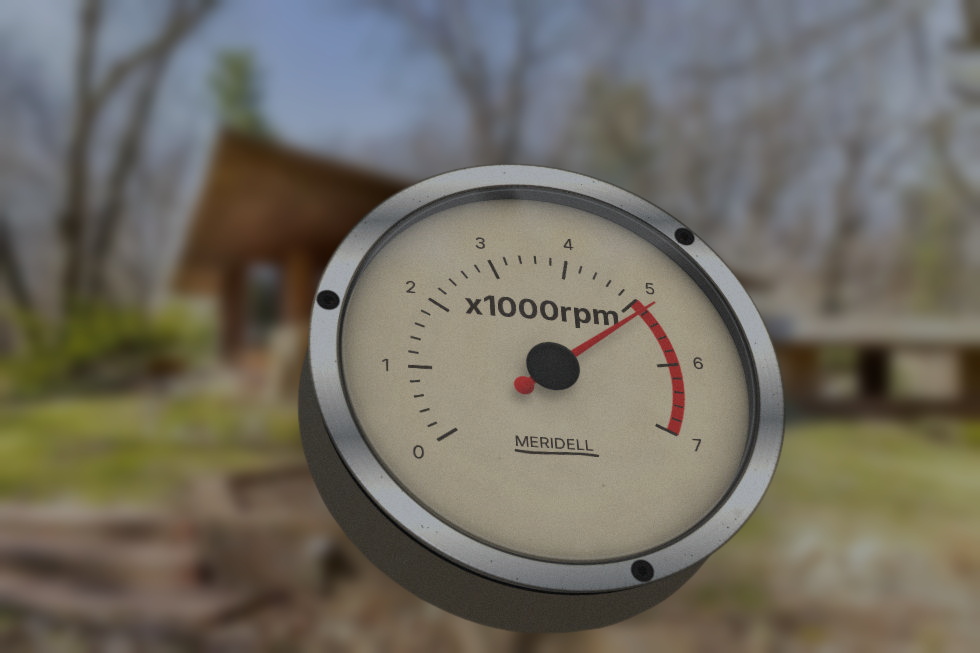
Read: 5200 rpm
